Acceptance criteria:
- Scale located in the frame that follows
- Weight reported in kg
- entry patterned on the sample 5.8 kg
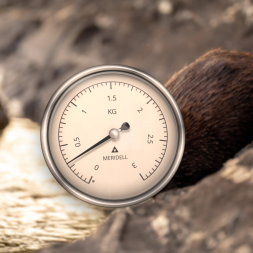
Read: 0.3 kg
